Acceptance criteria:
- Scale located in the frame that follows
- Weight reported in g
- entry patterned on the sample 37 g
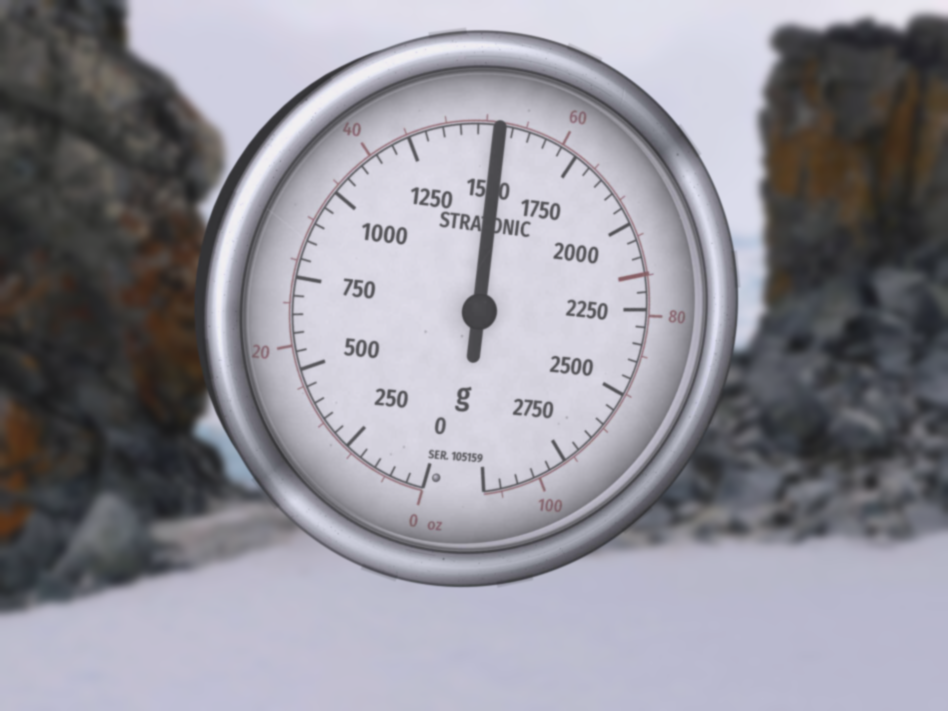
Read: 1500 g
